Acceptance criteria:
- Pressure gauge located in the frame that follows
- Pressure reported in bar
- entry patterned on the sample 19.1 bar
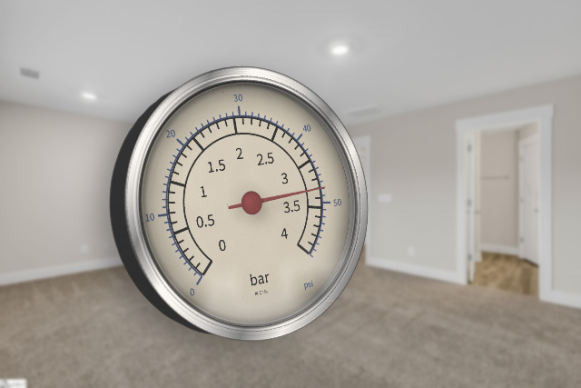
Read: 3.3 bar
